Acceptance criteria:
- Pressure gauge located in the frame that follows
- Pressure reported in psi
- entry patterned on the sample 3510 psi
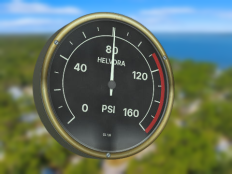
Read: 80 psi
